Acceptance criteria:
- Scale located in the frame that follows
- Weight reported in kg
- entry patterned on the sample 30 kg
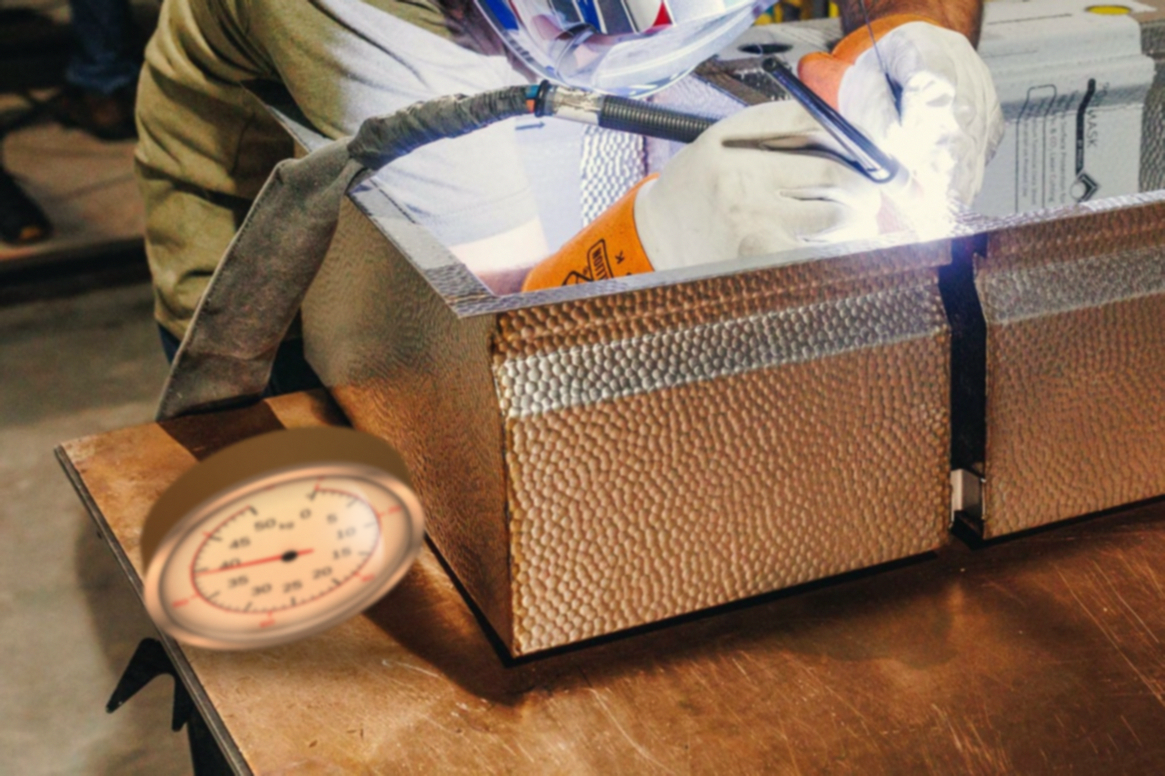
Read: 40 kg
